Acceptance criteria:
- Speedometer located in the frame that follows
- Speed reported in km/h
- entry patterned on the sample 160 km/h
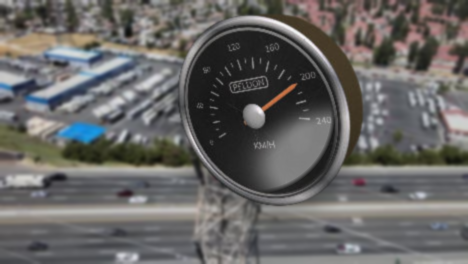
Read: 200 km/h
